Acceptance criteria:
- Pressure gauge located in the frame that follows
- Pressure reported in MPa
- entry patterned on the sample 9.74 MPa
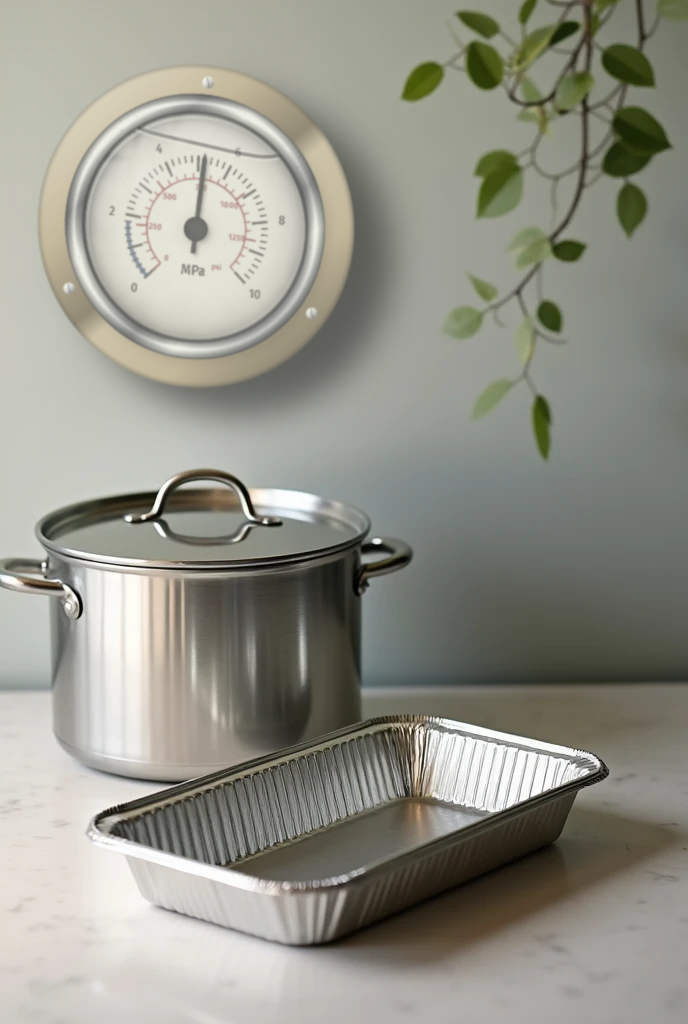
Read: 5.2 MPa
